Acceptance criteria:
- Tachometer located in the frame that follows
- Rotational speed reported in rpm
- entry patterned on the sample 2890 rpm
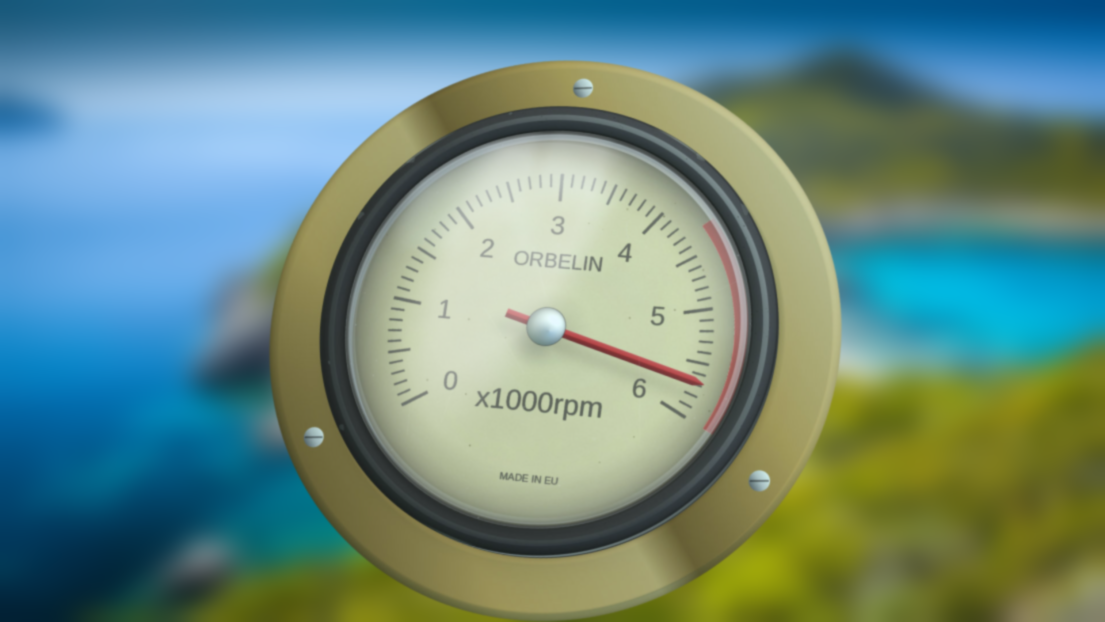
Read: 5700 rpm
